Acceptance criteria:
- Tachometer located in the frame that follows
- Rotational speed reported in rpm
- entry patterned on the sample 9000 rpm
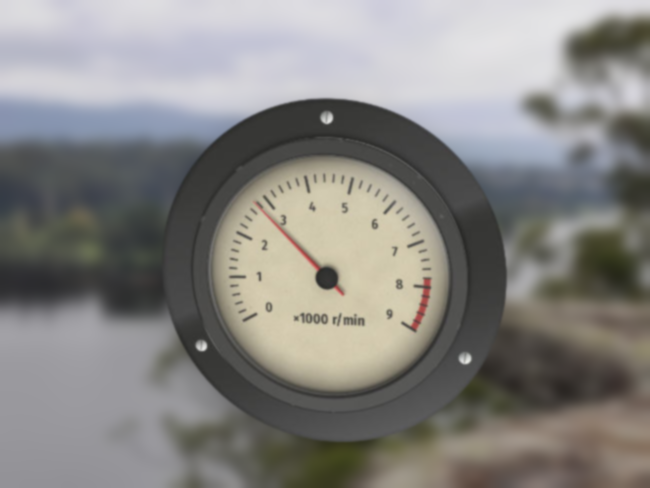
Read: 2800 rpm
